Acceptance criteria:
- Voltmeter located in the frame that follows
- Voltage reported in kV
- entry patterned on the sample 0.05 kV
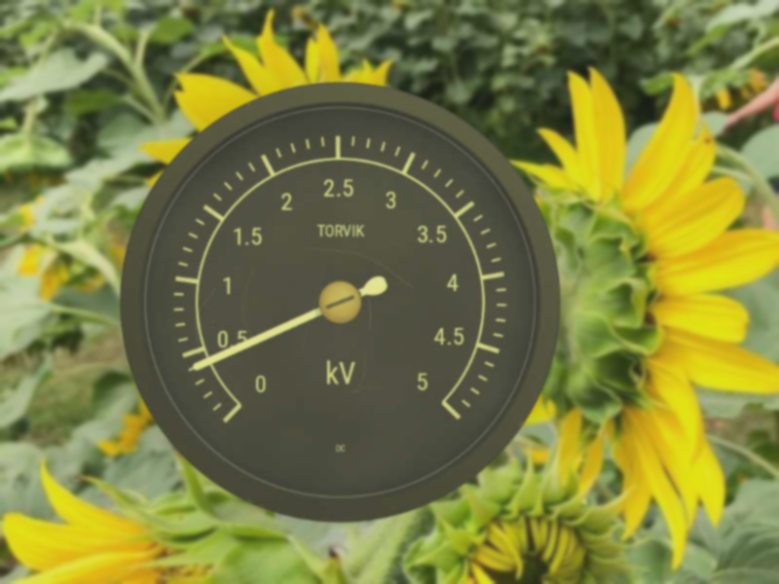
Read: 0.4 kV
